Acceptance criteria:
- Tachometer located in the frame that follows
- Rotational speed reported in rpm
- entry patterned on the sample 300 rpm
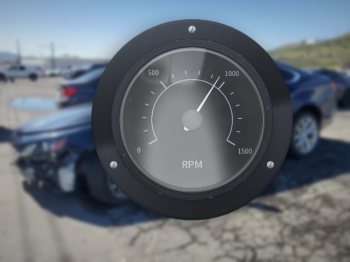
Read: 950 rpm
